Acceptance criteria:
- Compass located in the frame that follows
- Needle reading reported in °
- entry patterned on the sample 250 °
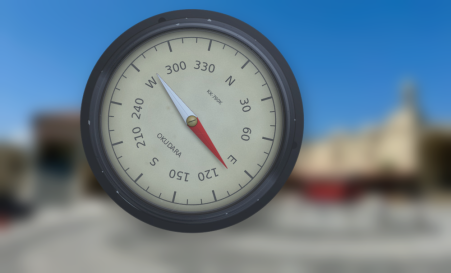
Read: 100 °
